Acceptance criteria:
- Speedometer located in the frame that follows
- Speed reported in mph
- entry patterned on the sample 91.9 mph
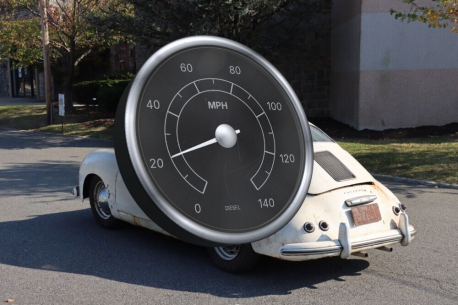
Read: 20 mph
